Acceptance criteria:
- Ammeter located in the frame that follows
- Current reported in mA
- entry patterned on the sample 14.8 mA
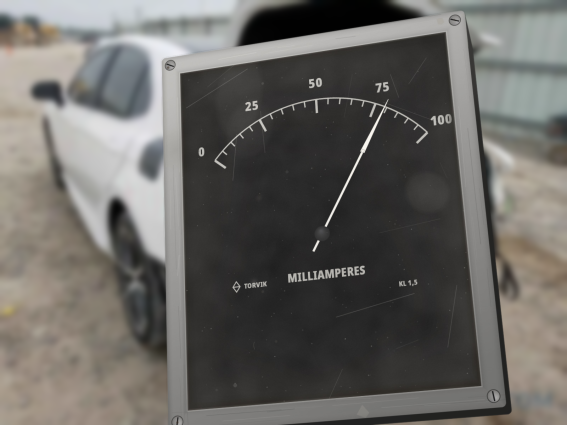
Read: 80 mA
